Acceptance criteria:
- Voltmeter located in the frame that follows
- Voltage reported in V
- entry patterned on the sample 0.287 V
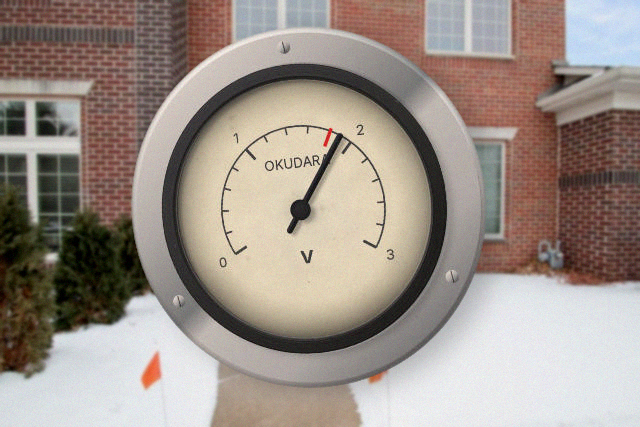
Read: 1.9 V
